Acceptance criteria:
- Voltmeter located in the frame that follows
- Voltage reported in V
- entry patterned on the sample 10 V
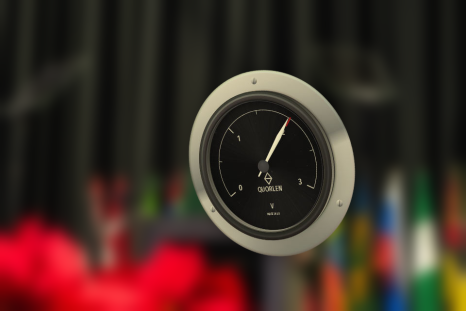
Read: 2 V
